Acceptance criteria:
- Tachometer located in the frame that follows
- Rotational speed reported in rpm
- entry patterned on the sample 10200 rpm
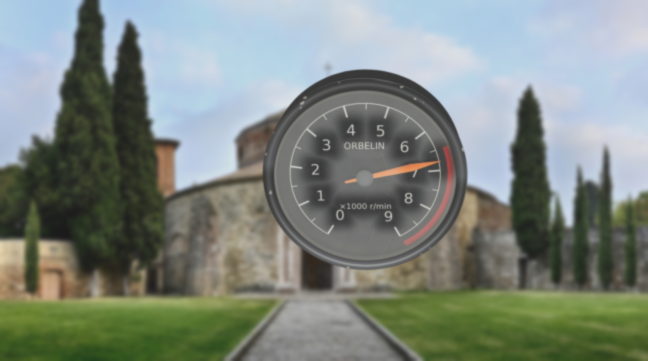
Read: 6750 rpm
